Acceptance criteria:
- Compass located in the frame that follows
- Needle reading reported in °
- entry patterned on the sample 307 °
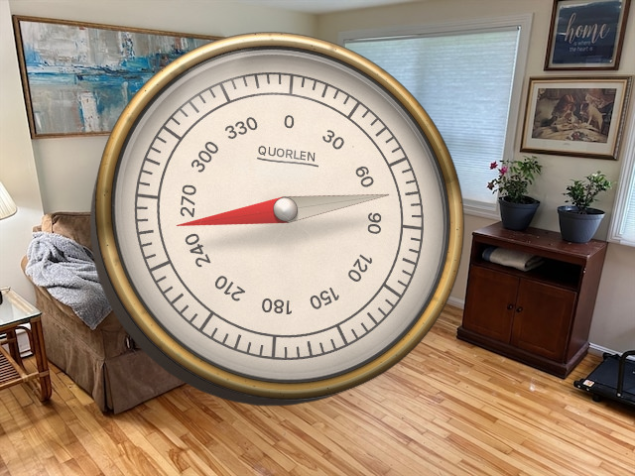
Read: 255 °
